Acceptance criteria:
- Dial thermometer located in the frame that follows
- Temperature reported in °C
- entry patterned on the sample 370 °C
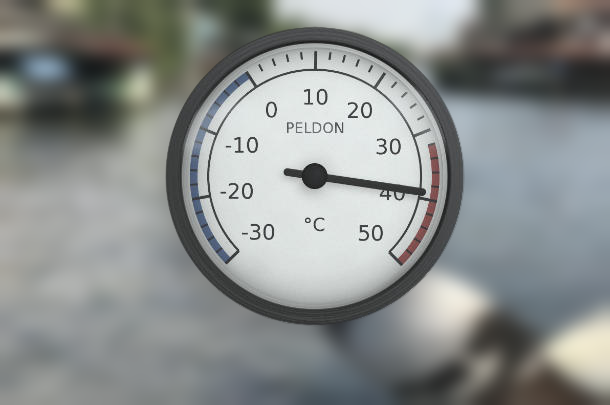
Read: 39 °C
